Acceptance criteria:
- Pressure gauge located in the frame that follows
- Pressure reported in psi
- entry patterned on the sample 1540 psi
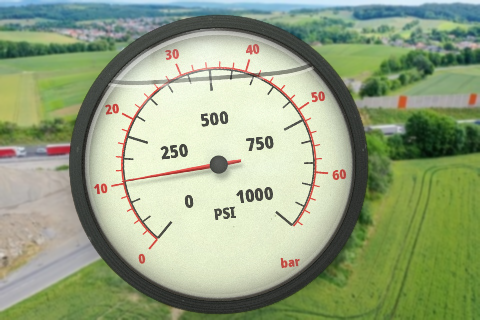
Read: 150 psi
